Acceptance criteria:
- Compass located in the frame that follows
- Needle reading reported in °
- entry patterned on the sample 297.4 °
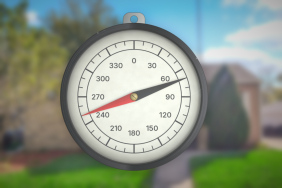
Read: 250 °
